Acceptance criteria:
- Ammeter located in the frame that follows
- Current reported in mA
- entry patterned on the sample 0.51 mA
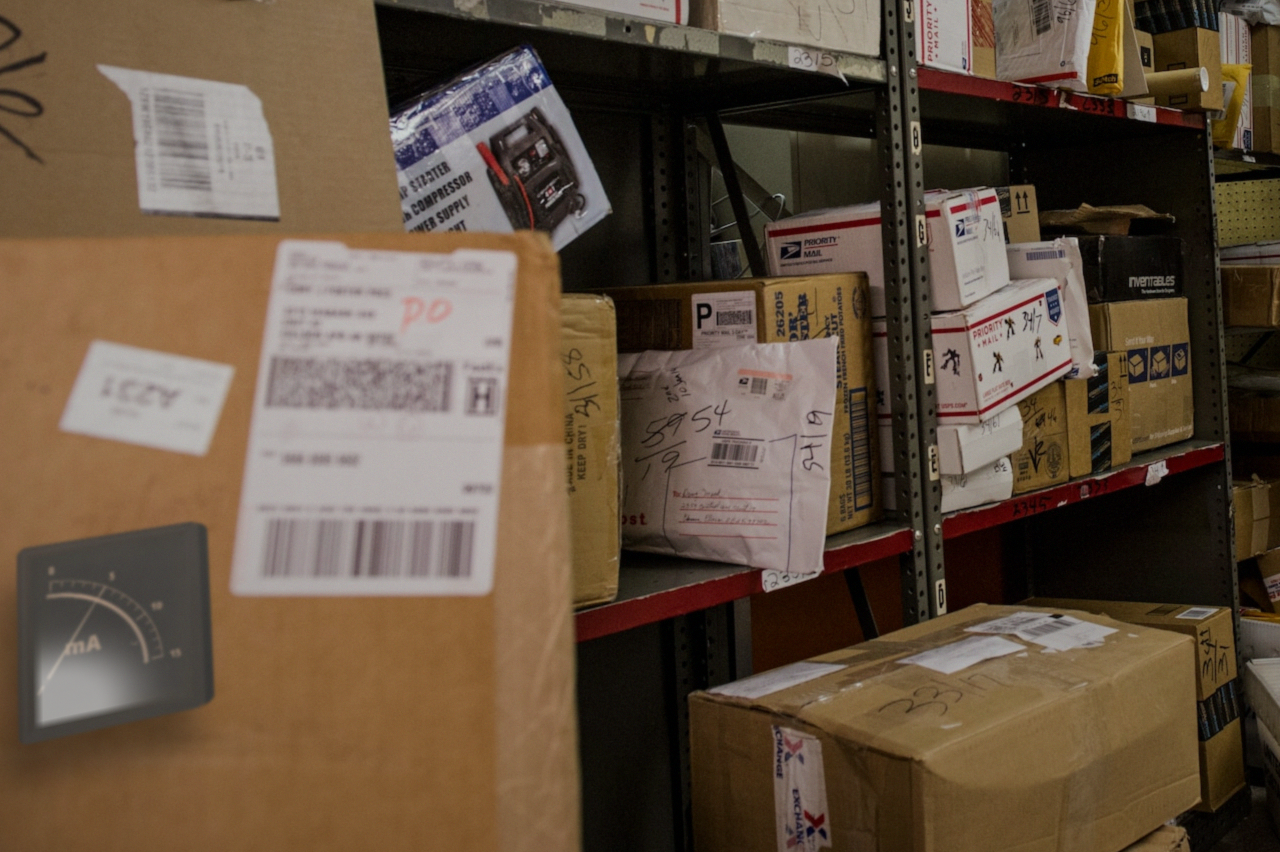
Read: 5 mA
